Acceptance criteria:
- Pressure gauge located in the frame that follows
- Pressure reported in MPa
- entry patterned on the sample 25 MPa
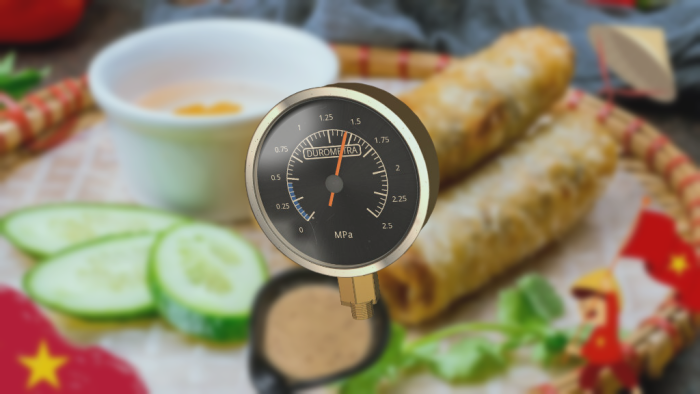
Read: 1.45 MPa
